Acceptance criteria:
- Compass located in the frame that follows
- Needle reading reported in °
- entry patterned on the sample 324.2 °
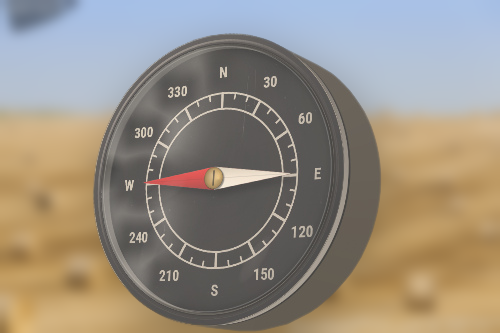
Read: 270 °
